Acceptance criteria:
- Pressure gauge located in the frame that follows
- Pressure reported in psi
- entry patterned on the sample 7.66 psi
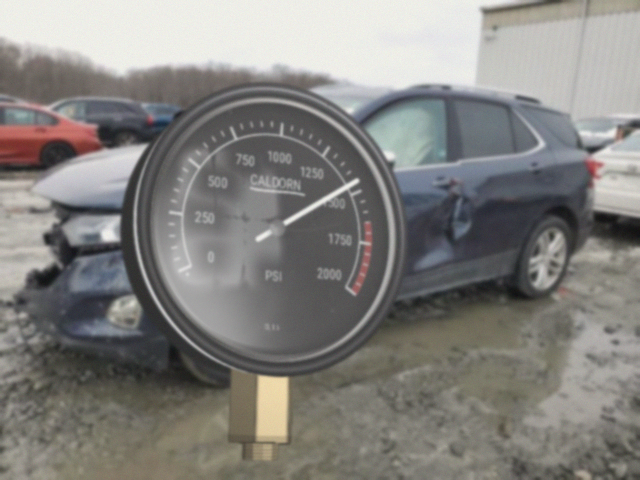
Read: 1450 psi
